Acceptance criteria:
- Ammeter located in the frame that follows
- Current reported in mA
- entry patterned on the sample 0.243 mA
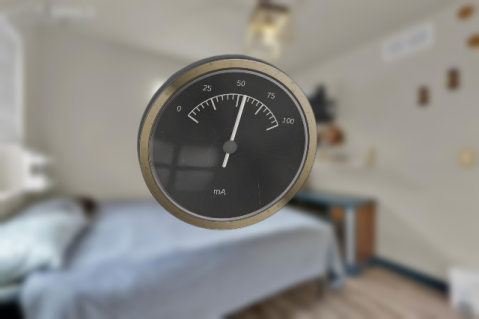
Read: 55 mA
